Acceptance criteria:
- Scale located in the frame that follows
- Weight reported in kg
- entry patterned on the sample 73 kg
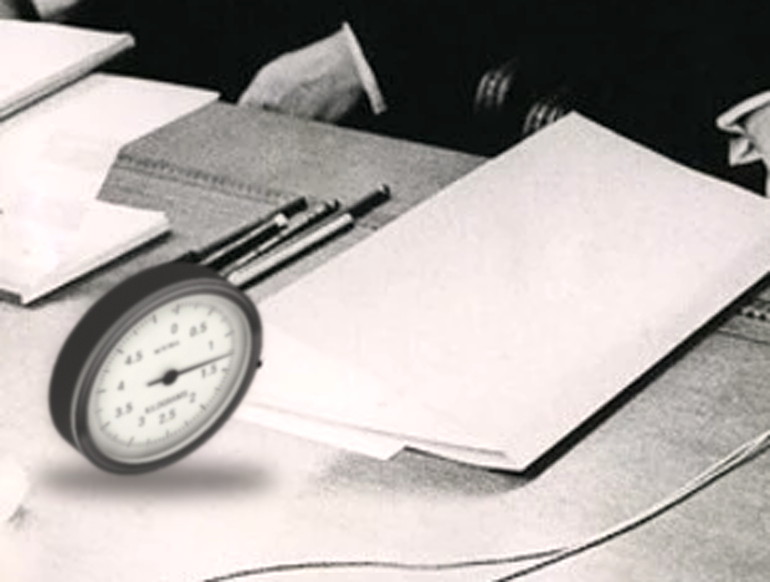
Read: 1.25 kg
